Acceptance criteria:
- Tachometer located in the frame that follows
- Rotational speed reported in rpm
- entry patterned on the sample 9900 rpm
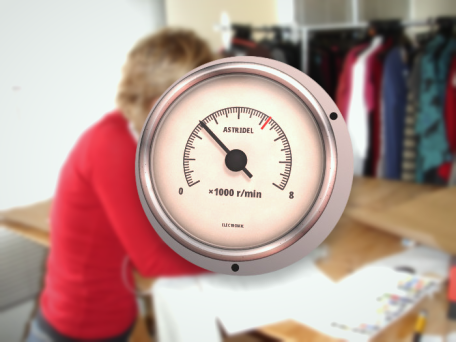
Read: 2500 rpm
